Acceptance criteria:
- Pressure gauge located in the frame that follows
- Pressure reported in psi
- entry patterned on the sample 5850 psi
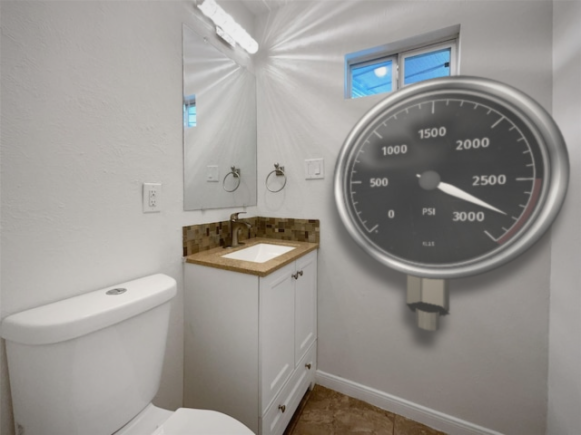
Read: 2800 psi
